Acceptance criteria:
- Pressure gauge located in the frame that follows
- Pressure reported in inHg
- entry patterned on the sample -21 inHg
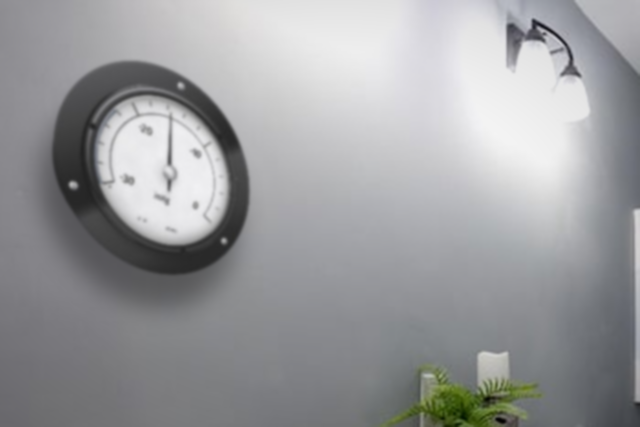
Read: -16 inHg
